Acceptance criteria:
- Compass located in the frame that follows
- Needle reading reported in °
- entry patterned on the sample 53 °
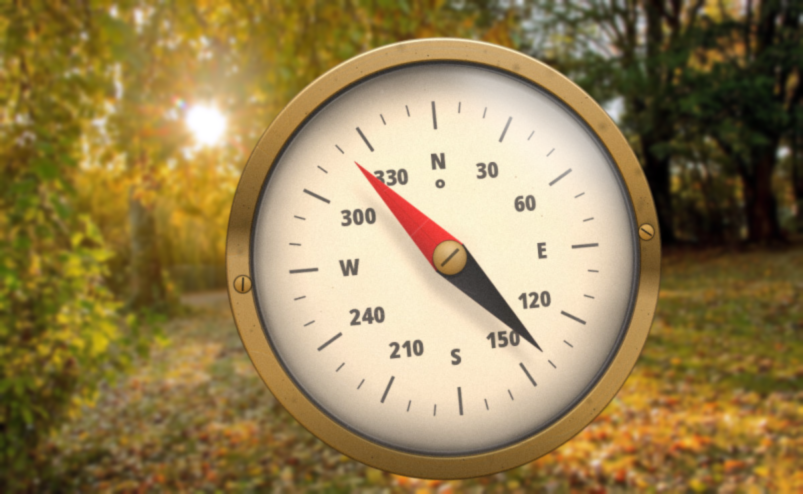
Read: 320 °
